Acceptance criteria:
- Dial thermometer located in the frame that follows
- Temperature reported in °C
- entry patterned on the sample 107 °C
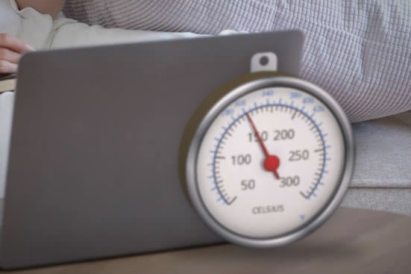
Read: 150 °C
